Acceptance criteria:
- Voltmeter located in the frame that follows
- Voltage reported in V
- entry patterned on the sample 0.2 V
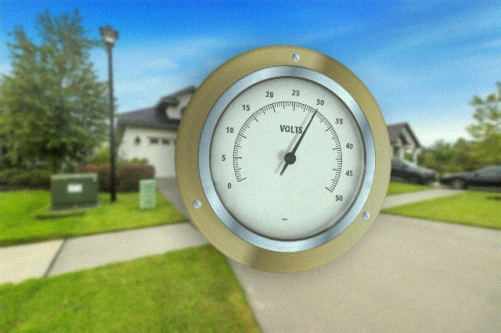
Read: 30 V
